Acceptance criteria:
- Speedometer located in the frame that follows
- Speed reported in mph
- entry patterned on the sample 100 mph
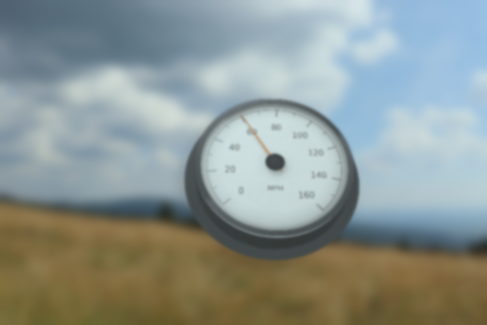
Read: 60 mph
